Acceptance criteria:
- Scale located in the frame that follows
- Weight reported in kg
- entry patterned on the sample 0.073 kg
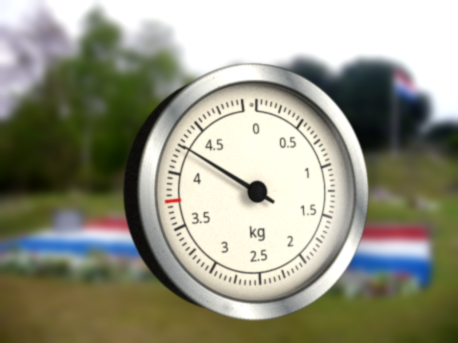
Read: 4.25 kg
